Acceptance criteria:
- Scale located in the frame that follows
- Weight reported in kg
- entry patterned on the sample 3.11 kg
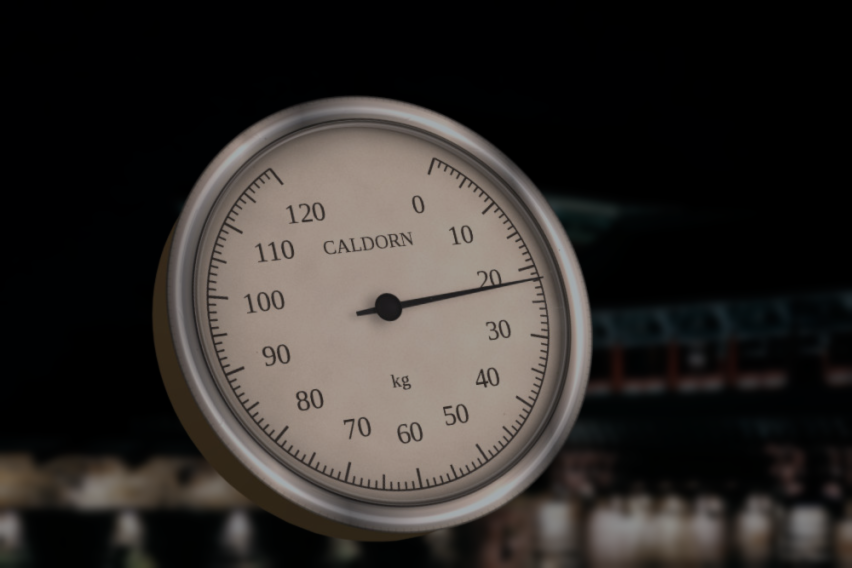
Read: 22 kg
